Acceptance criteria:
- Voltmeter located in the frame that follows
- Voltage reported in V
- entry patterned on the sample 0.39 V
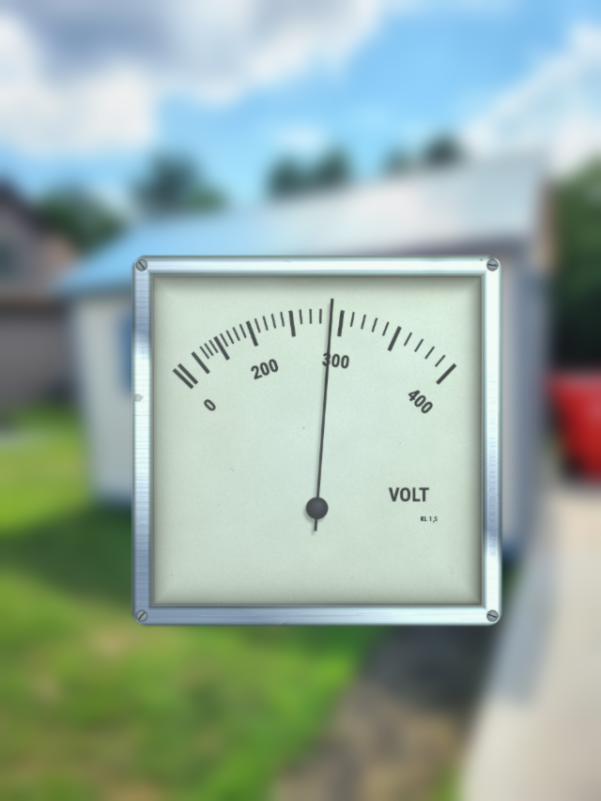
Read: 290 V
